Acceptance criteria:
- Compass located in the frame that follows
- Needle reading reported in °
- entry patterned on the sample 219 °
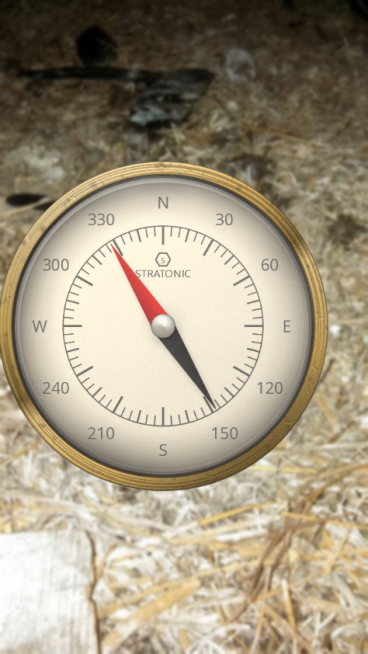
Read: 327.5 °
